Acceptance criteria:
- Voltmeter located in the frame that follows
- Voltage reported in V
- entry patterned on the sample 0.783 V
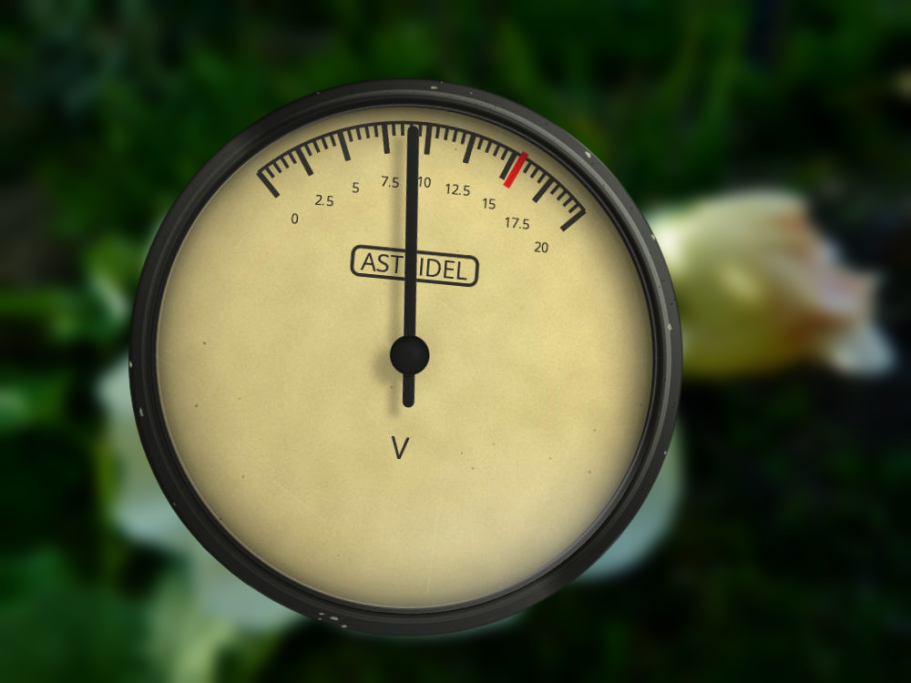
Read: 9 V
